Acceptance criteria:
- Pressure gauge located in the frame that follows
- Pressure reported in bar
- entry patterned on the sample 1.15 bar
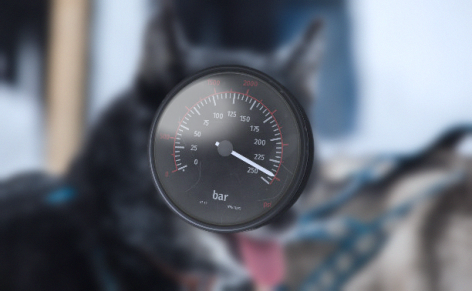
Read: 240 bar
